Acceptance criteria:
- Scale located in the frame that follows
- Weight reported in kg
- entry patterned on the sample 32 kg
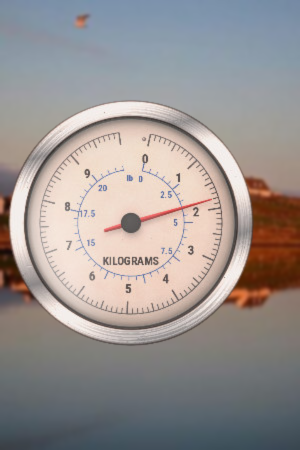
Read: 1.8 kg
